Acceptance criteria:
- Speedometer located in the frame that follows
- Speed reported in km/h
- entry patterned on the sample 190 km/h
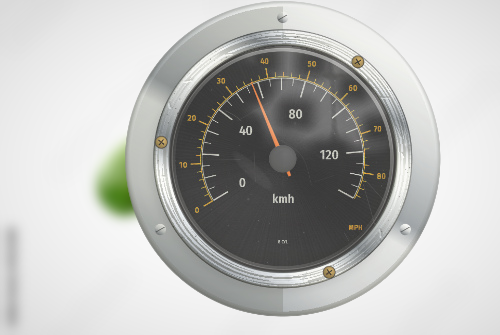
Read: 57.5 km/h
